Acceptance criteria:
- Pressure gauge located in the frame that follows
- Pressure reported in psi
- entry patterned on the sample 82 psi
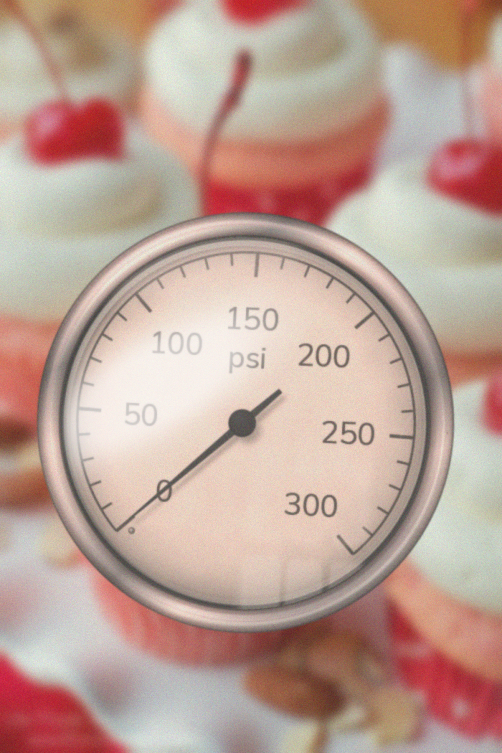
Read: 0 psi
